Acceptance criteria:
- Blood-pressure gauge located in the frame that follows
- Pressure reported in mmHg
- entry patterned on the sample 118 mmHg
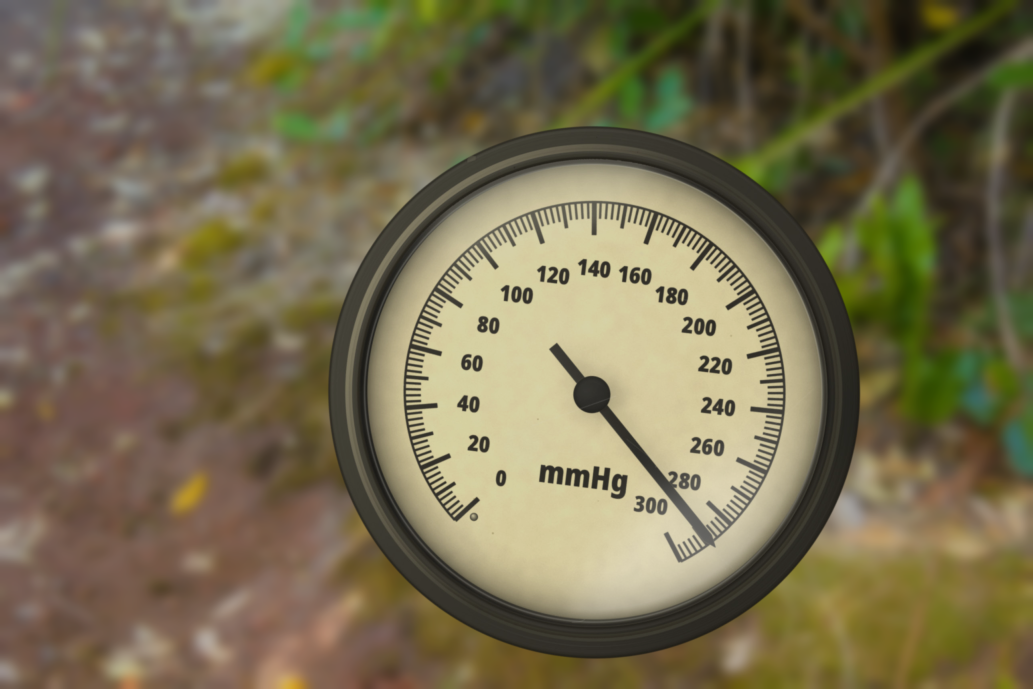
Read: 288 mmHg
